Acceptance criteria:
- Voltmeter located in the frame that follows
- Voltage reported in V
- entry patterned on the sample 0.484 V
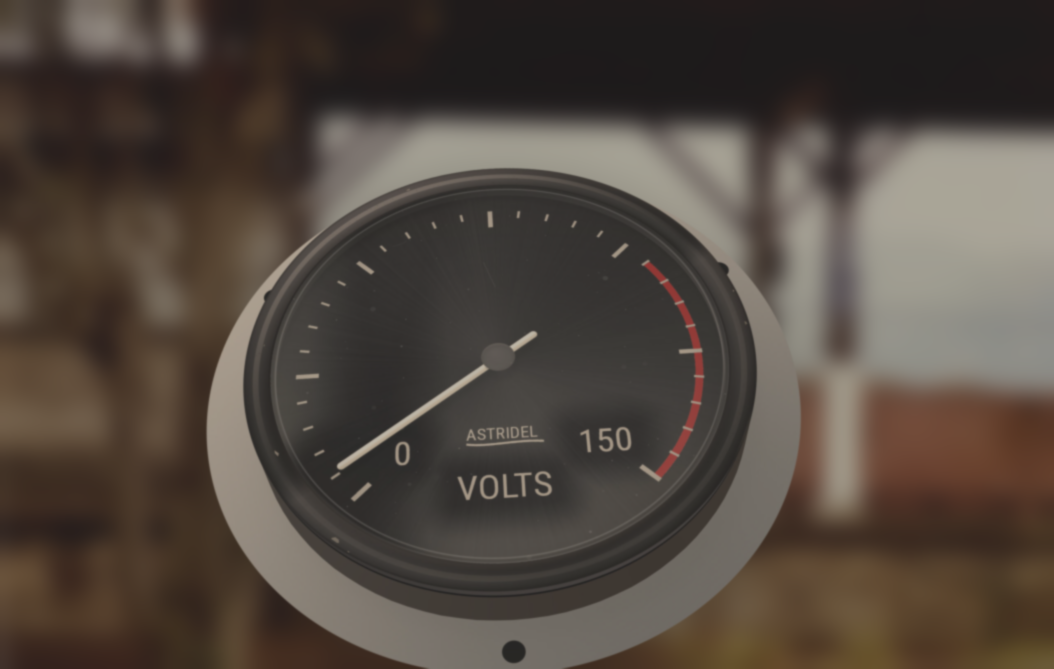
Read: 5 V
